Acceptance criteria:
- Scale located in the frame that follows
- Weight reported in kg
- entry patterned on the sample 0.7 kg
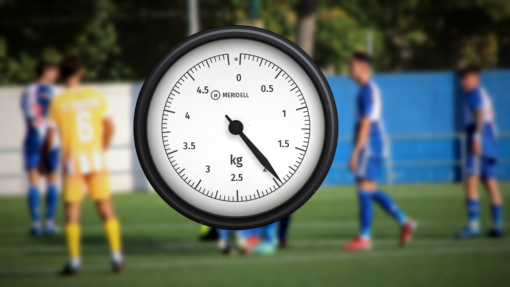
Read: 1.95 kg
